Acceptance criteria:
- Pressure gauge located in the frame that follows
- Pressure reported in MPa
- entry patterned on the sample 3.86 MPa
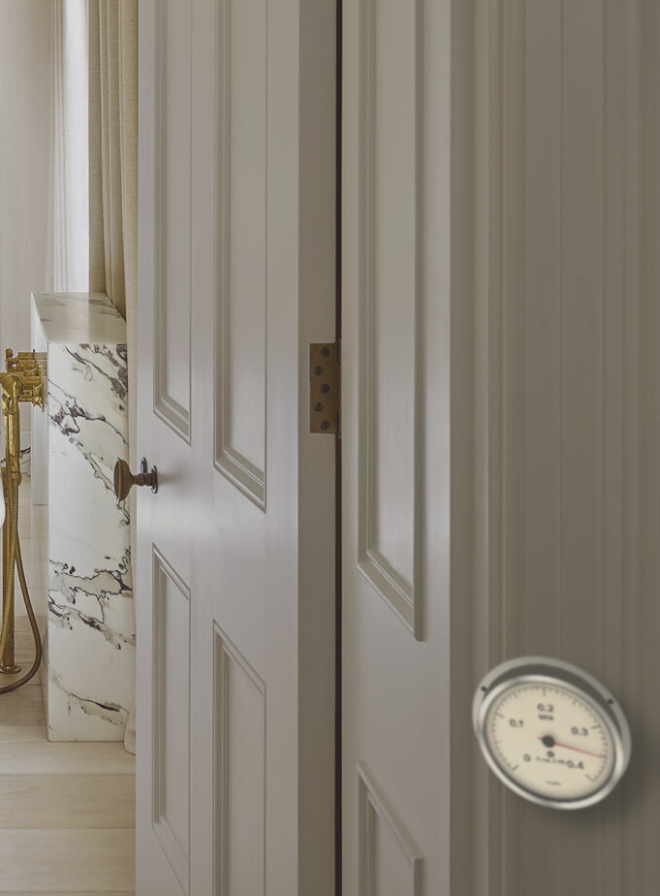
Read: 0.35 MPa
